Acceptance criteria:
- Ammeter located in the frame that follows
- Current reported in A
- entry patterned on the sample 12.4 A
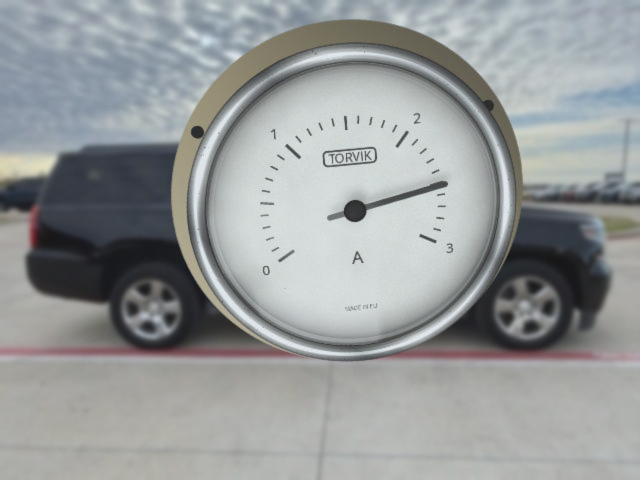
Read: 2.5 A
